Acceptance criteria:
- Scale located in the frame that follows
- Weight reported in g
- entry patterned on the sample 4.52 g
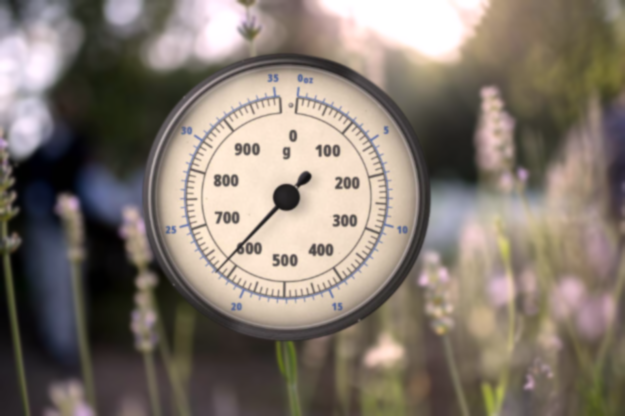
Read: 620 g
